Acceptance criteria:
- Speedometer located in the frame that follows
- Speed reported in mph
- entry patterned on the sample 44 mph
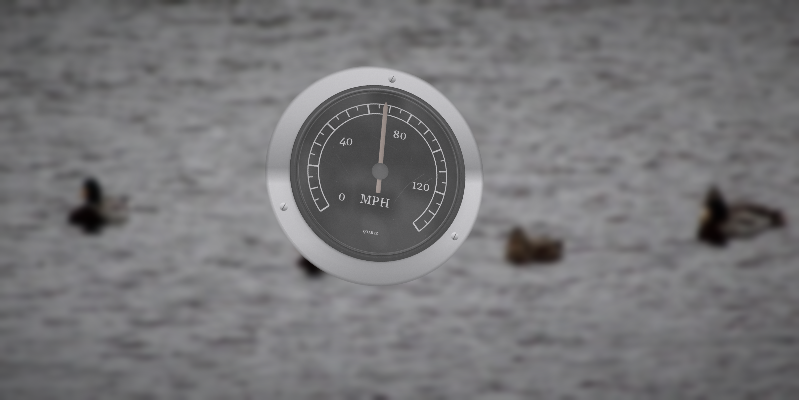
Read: 67.5 mph
